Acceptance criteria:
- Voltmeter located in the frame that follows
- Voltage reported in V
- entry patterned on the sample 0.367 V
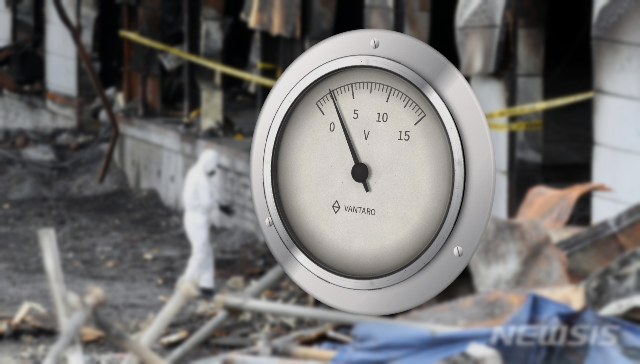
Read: 2.5 V
